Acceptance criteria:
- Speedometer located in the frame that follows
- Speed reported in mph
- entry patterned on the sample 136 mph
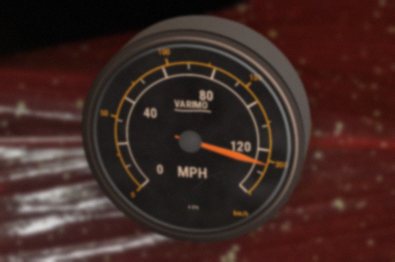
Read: 125 mph
